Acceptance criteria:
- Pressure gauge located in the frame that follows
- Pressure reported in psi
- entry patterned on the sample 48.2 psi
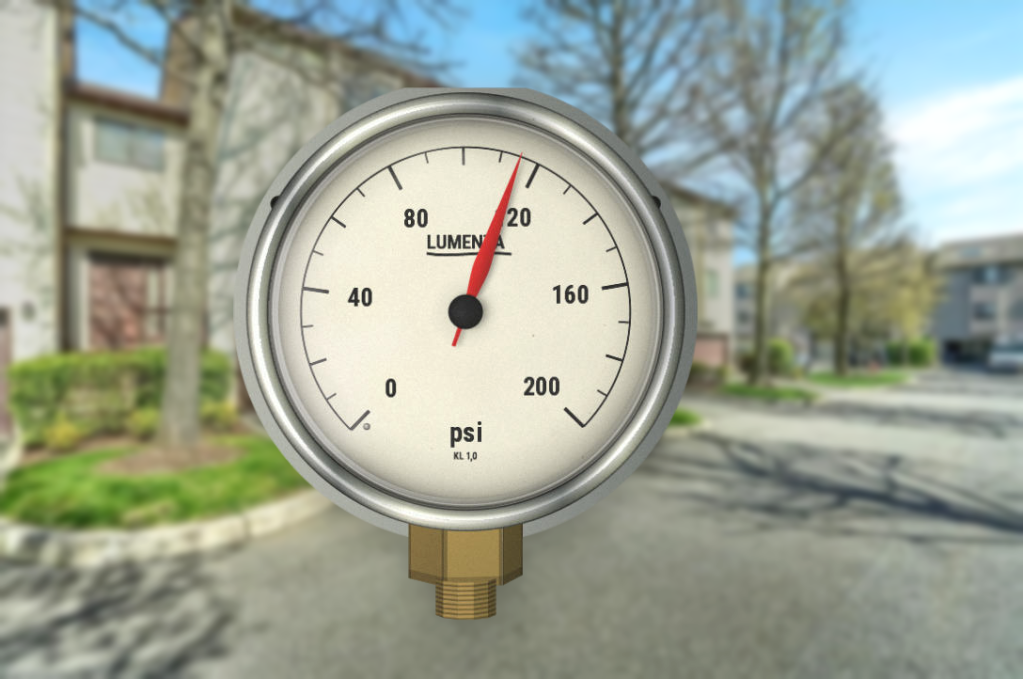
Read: 115 psi
